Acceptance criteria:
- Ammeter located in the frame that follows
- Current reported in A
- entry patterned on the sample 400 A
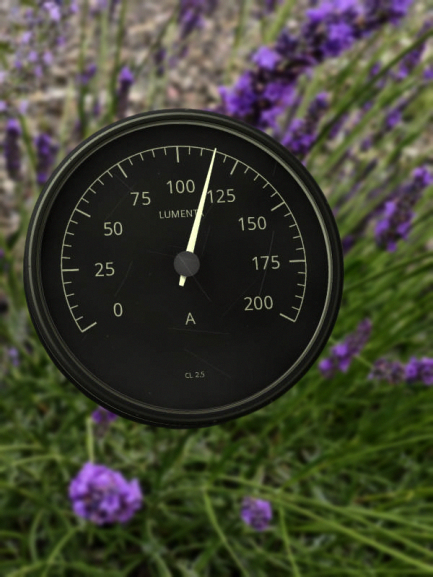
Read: 115 A
